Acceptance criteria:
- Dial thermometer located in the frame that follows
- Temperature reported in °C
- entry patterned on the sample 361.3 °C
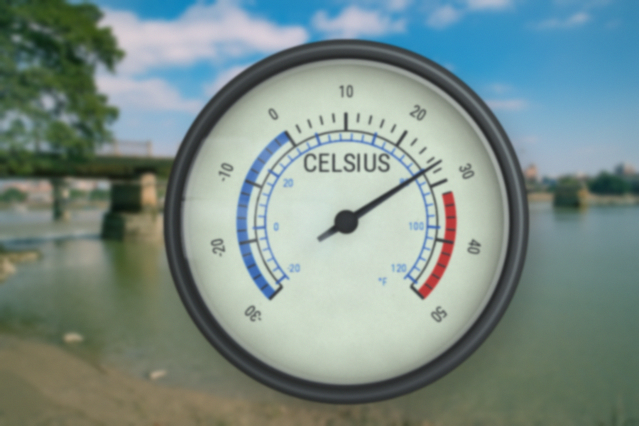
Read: 27 °C
